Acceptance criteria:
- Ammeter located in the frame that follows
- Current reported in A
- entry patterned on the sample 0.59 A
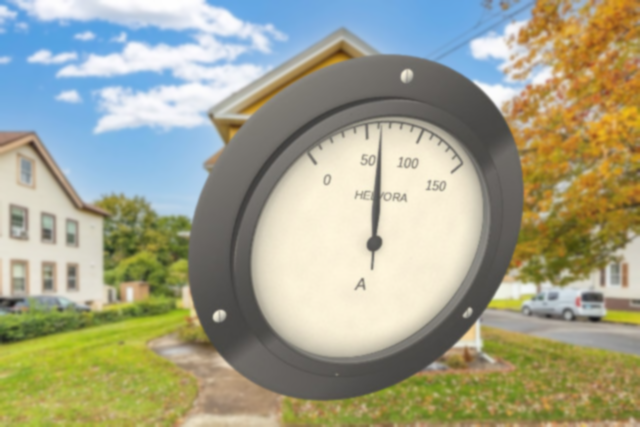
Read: 60 A
